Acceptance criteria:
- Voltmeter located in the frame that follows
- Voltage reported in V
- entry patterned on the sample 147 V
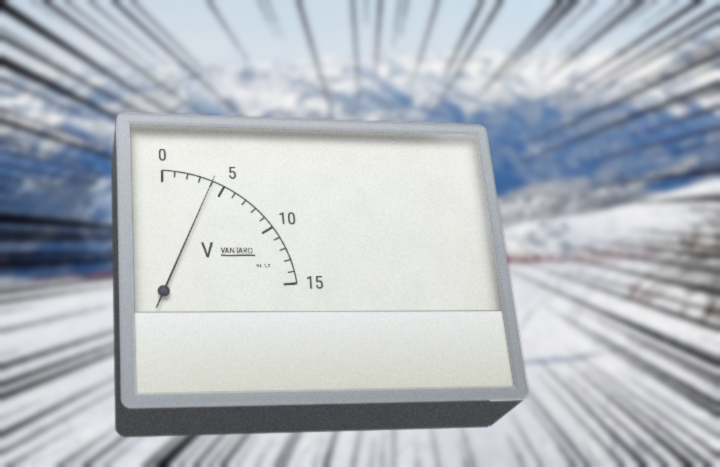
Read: 4 V
